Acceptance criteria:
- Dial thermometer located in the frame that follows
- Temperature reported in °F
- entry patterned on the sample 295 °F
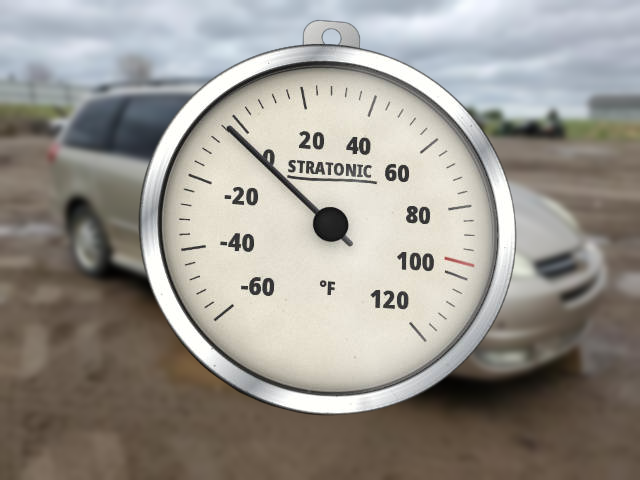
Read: -4 °F
